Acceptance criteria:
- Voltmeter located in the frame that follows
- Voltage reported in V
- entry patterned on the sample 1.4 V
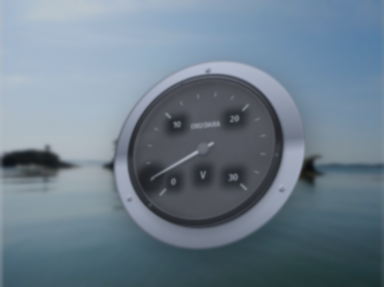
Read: 2 V
